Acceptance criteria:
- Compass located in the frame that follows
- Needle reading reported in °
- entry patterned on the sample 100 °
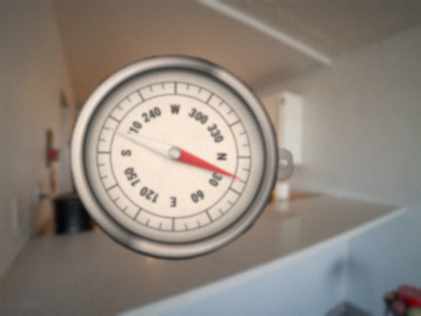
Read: 20 °
